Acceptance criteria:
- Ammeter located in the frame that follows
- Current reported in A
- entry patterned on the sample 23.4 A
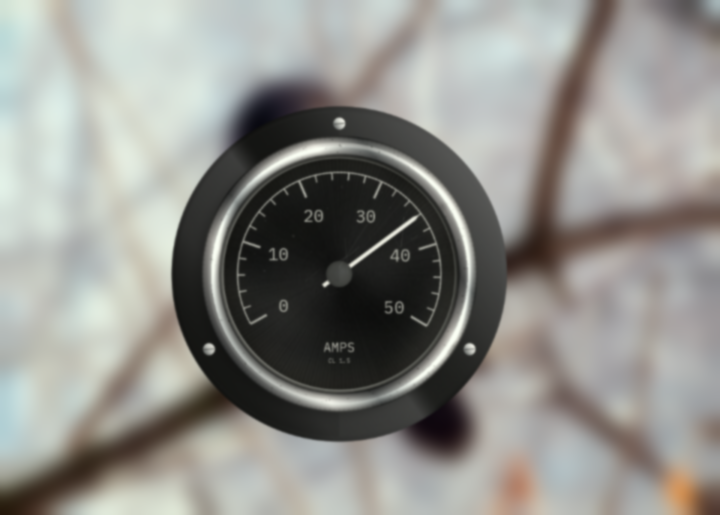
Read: 36 A
